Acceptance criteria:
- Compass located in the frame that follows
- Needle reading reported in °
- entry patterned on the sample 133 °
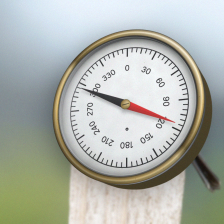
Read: 115 °
